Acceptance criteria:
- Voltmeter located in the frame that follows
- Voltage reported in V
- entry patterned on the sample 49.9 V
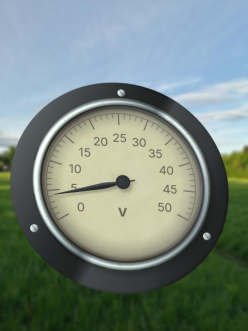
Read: 4 V
